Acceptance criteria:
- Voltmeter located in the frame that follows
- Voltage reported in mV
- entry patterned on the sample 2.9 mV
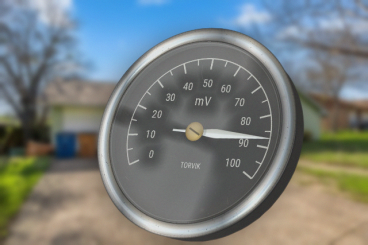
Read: 87.5 mV
